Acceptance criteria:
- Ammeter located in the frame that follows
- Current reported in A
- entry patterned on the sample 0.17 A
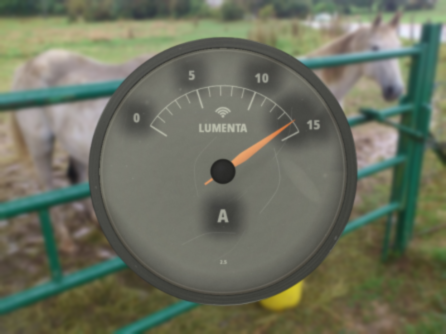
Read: 14 A
